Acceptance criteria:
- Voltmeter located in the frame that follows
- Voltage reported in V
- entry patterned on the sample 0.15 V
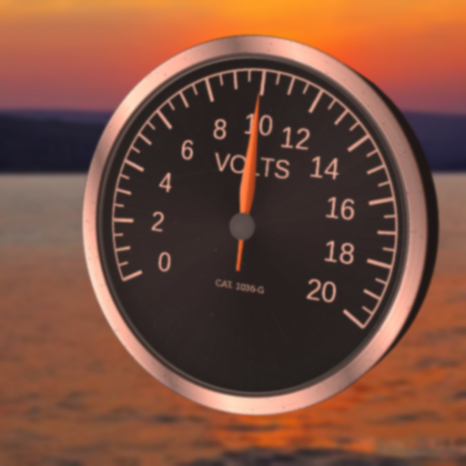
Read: 10 V
